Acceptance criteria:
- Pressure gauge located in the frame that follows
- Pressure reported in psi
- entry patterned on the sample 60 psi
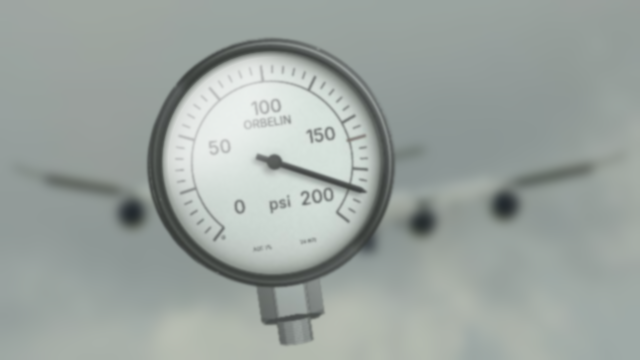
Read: 185 psi
